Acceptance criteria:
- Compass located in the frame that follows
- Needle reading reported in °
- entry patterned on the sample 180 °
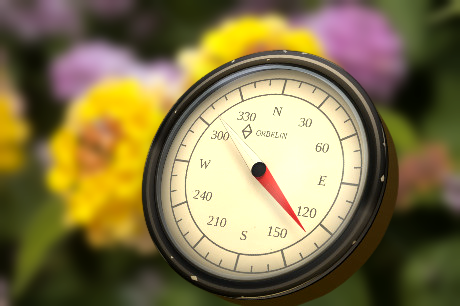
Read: 130 °
